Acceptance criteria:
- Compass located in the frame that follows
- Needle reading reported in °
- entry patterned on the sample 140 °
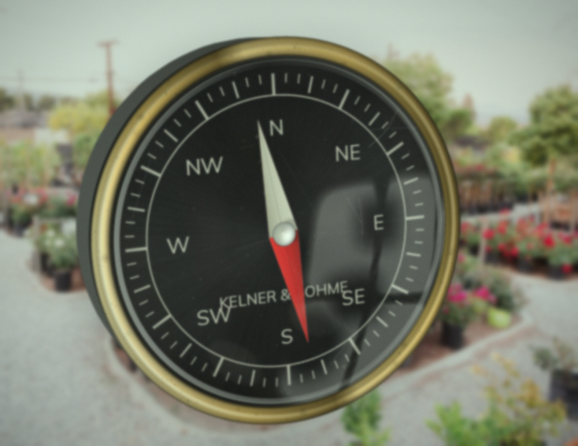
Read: 170 °
